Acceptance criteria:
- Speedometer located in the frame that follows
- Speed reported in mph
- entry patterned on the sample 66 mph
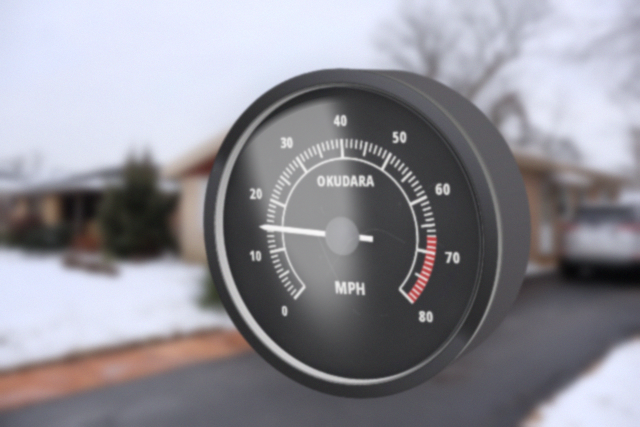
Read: 15 mph
